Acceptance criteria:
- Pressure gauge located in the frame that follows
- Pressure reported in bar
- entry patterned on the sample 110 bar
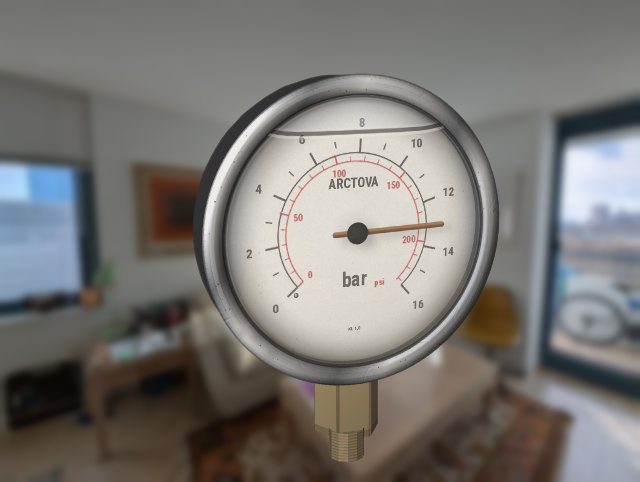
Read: 13 bar
